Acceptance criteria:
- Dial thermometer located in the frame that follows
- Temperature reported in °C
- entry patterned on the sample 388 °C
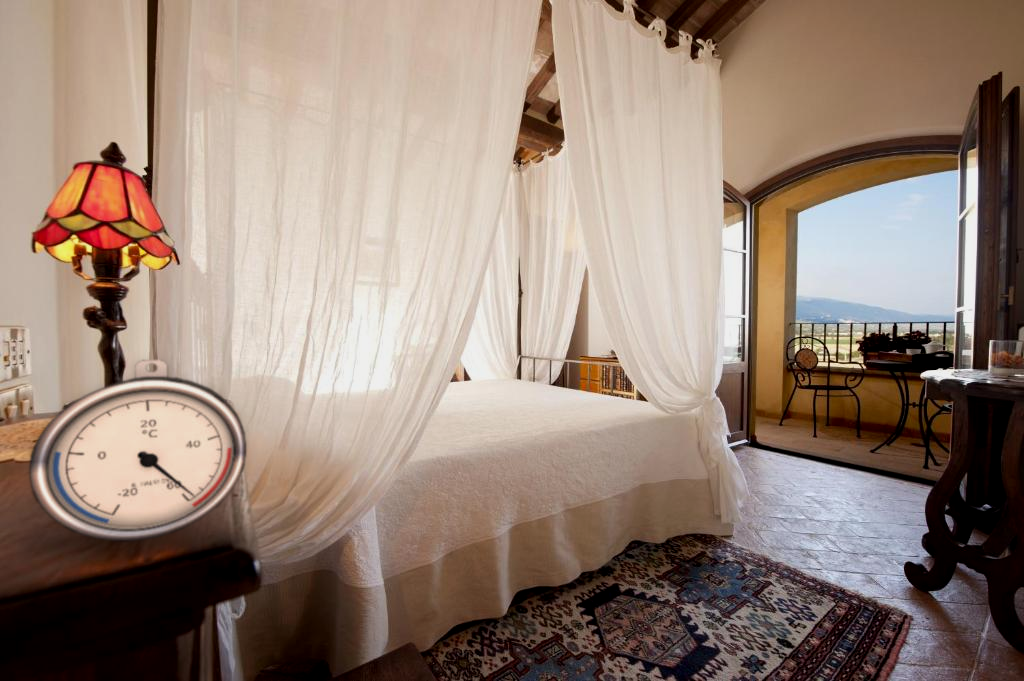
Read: 58 °C
